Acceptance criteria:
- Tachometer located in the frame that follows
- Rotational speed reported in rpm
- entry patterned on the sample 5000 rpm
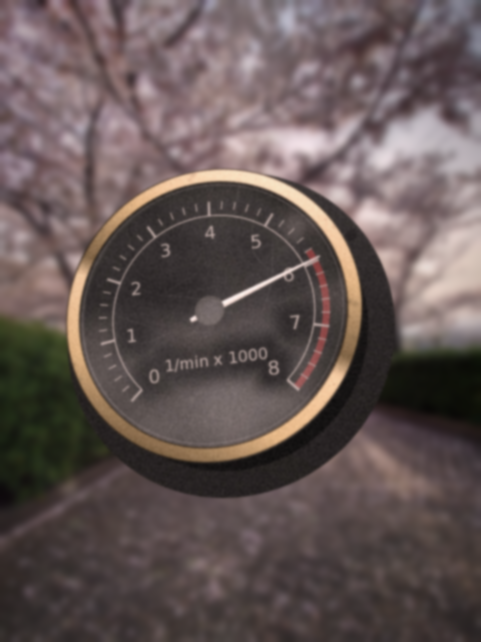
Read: 6000 rpm
